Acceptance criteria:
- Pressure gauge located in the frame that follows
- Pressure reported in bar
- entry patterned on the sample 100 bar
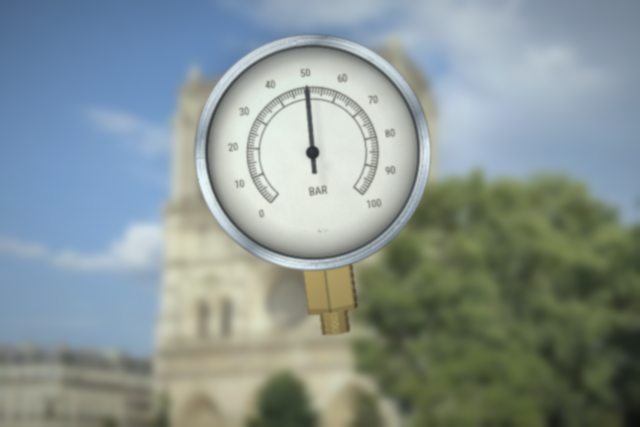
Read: 50 bar
